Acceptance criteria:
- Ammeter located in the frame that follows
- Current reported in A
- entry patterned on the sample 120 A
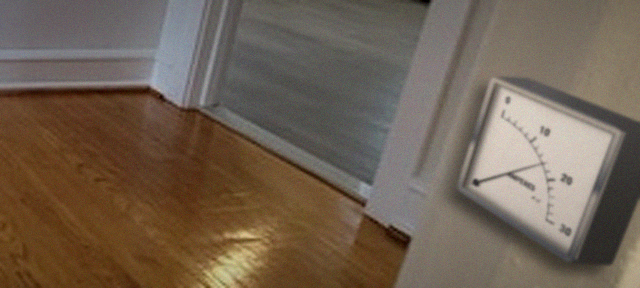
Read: 16 A
